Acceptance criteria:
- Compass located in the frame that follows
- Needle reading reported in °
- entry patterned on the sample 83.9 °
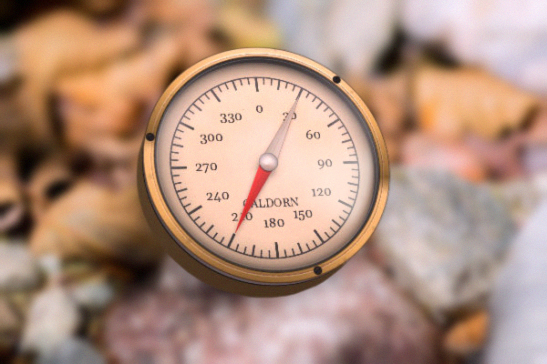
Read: 210 °
